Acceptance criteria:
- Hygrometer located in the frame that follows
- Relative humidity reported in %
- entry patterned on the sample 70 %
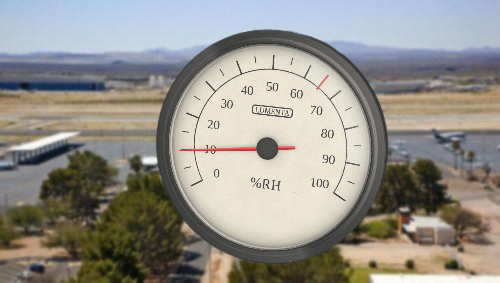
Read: 10 %
